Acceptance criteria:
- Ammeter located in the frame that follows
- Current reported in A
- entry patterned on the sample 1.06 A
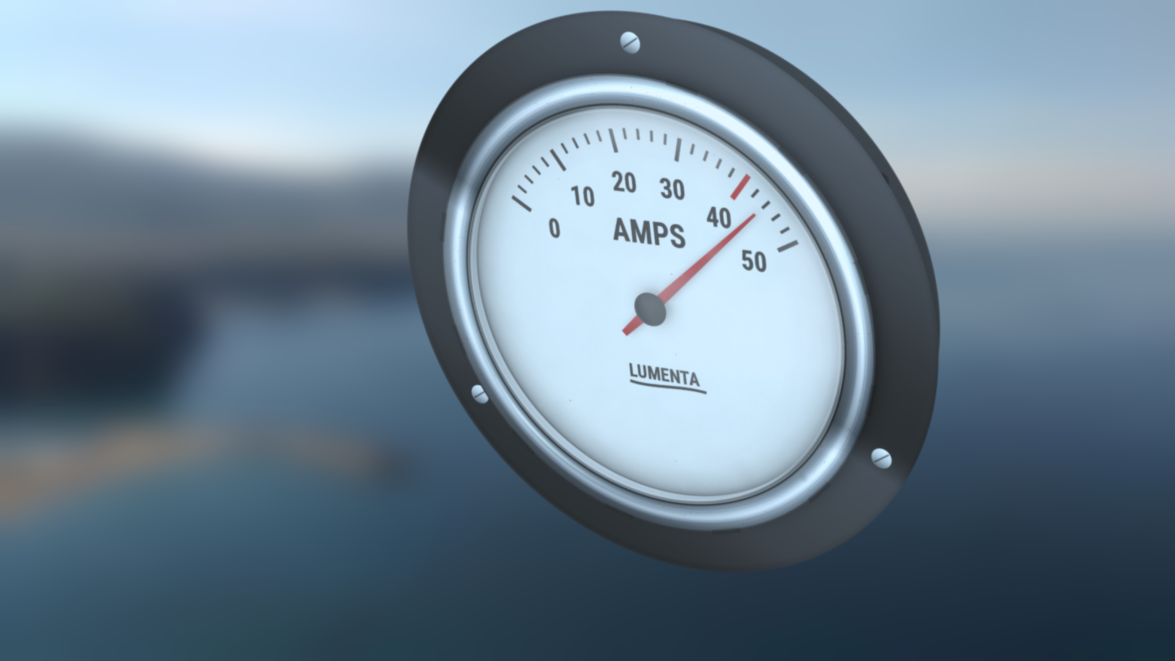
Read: 44 A
